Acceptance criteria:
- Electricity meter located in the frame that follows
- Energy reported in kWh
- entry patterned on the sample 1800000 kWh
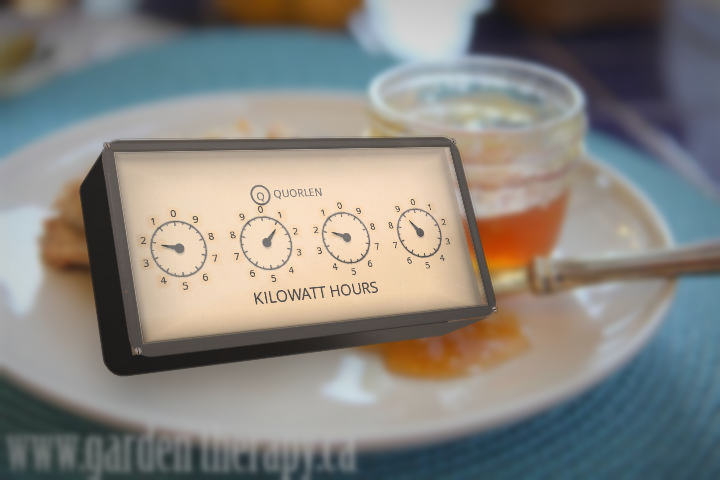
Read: 2119 kWh
